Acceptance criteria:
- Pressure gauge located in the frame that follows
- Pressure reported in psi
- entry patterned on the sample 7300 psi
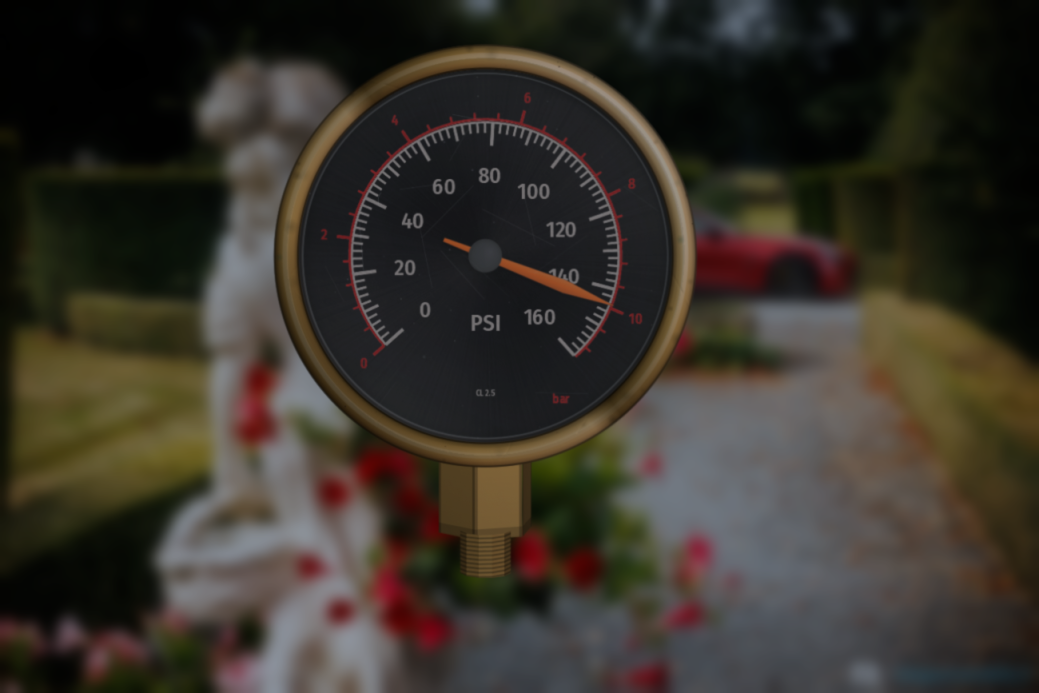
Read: 144 psi
